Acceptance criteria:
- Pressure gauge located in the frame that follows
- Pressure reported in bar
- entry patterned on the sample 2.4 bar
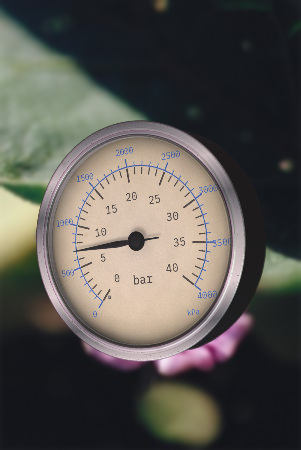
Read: 7 bar
